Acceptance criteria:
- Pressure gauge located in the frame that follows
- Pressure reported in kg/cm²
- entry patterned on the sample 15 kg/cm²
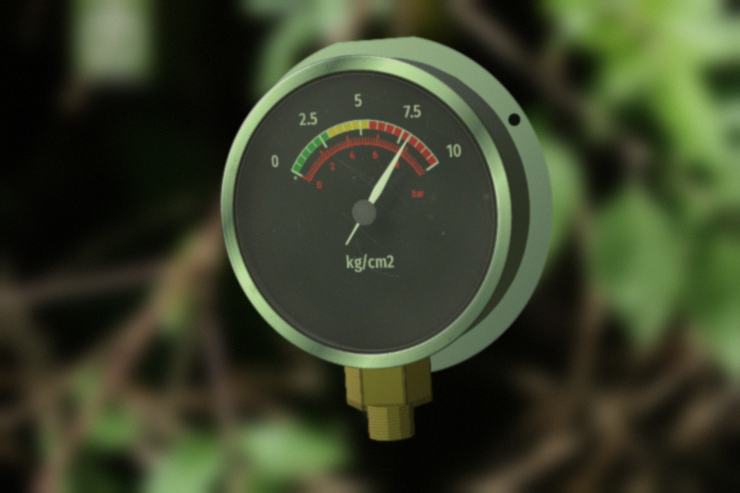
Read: 8 kg/cm²
